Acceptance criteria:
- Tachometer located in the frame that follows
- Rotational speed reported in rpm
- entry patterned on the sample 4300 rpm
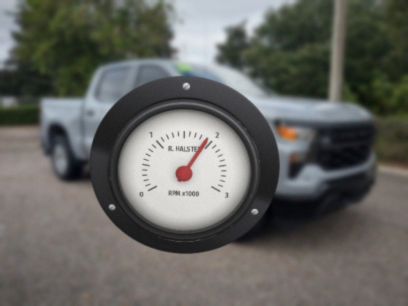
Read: 1900 rpm
